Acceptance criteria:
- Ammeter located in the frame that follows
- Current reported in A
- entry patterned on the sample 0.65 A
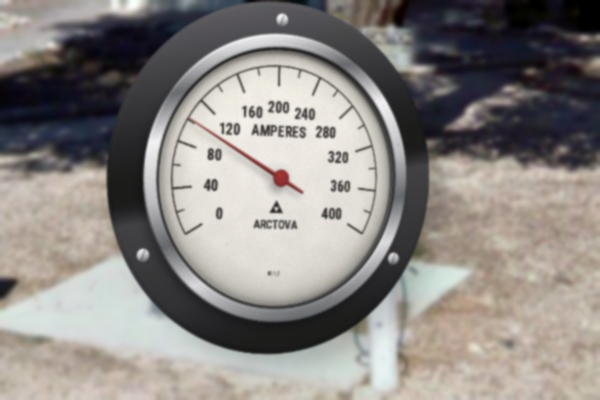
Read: 100 A
